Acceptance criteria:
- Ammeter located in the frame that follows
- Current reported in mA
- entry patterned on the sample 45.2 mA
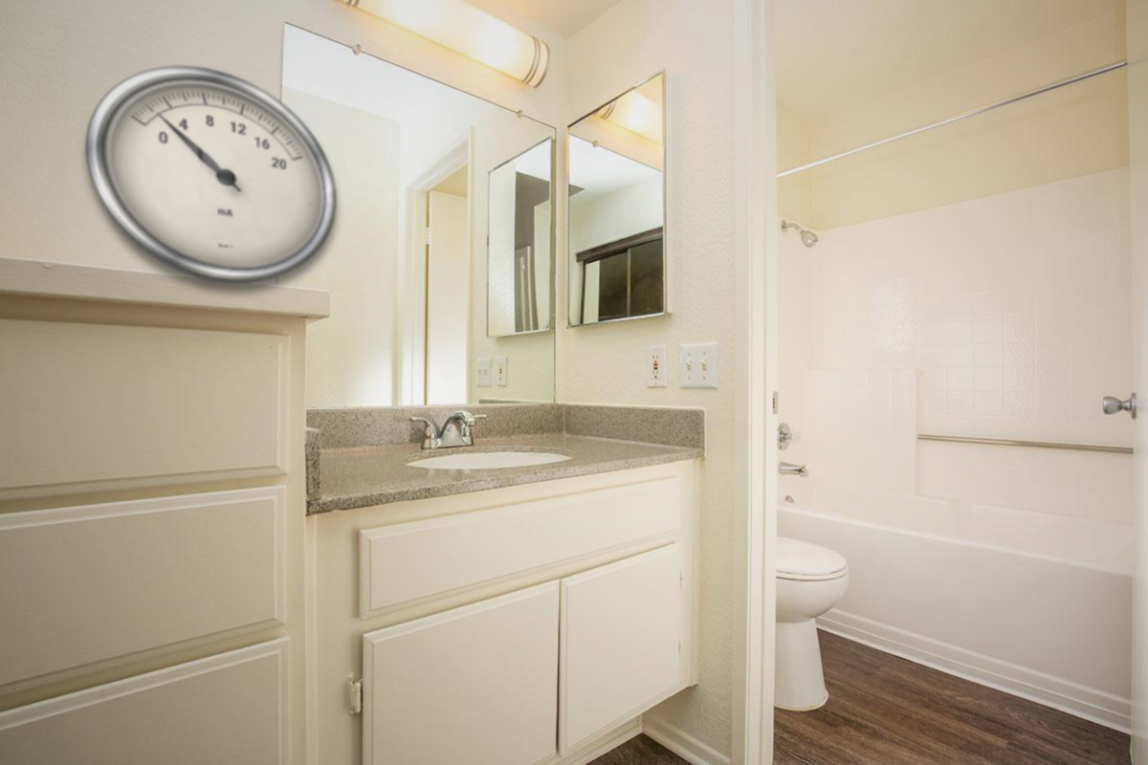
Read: 2 mA
